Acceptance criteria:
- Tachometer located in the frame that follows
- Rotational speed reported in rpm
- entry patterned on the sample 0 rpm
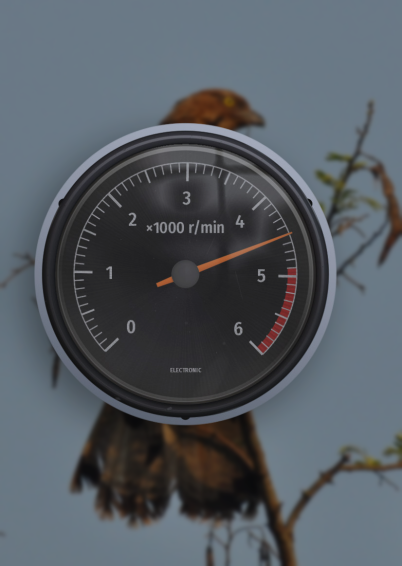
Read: 4500 rpm
